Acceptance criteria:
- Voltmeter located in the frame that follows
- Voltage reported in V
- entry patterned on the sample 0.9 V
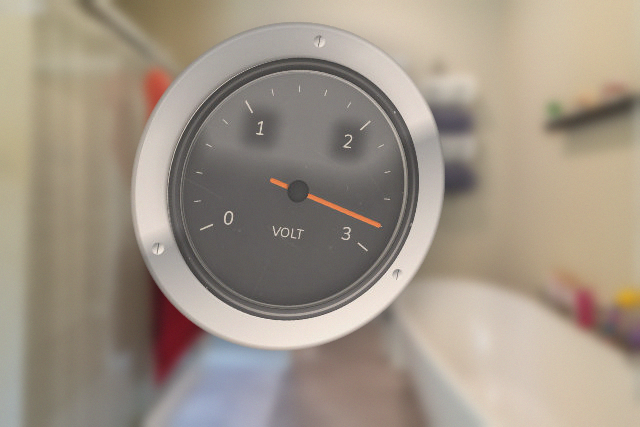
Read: 2.8 V
